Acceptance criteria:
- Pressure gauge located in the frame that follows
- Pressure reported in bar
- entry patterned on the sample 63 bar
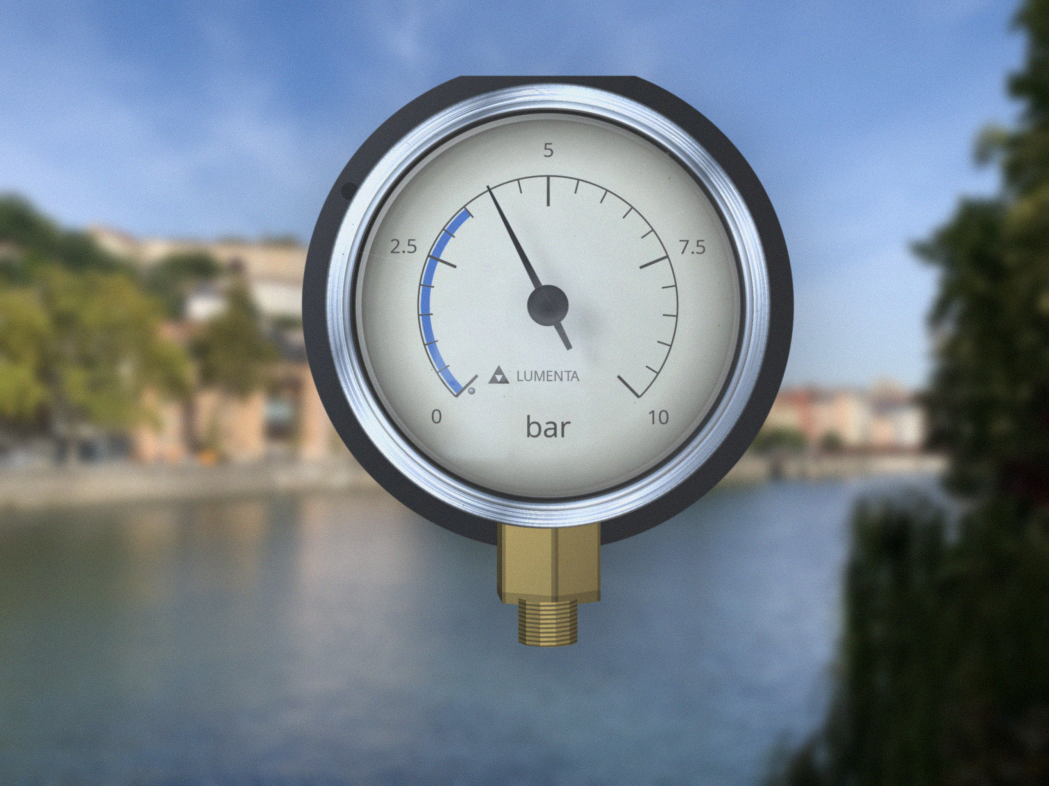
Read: 4 bar
